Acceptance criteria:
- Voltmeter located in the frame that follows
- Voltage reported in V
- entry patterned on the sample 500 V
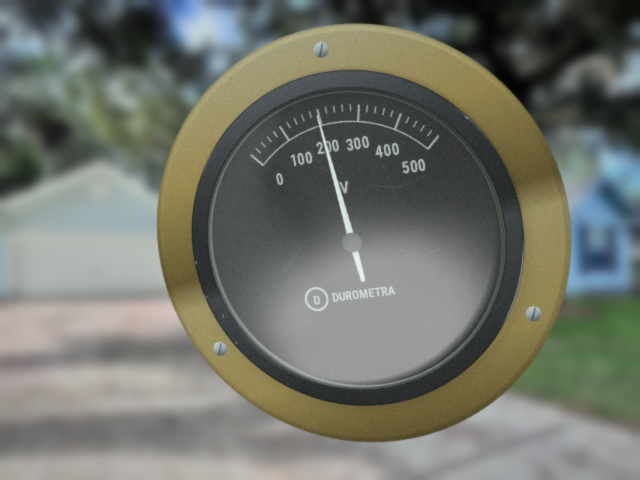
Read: 200 V
